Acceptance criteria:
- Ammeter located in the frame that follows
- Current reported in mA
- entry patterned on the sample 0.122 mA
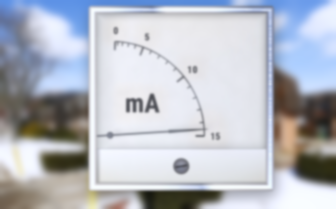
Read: 14.5 mA
